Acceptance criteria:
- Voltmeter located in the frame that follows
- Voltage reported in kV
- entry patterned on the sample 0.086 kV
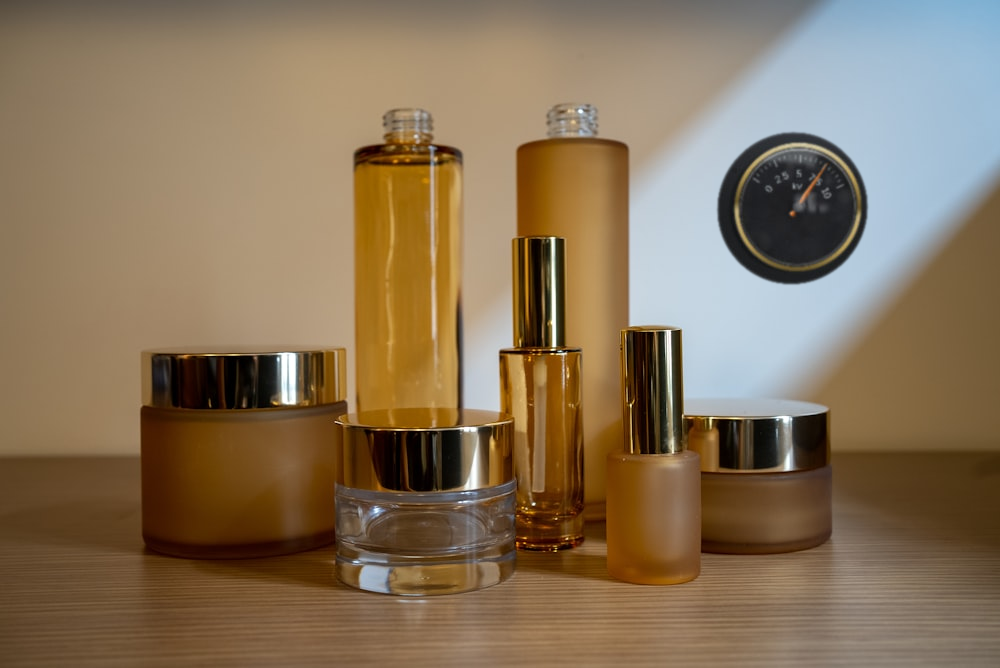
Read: 7.5 kV
